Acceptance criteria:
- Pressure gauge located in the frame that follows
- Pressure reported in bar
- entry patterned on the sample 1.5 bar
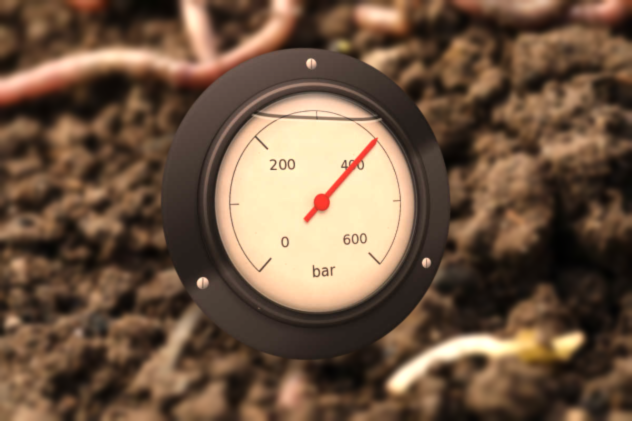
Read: 400 bar
